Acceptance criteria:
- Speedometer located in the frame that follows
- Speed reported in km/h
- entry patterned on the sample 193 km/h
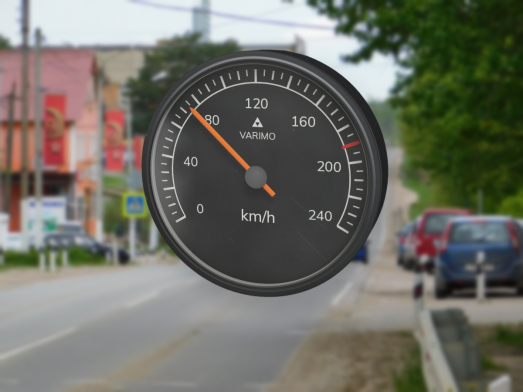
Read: 75 km/h
